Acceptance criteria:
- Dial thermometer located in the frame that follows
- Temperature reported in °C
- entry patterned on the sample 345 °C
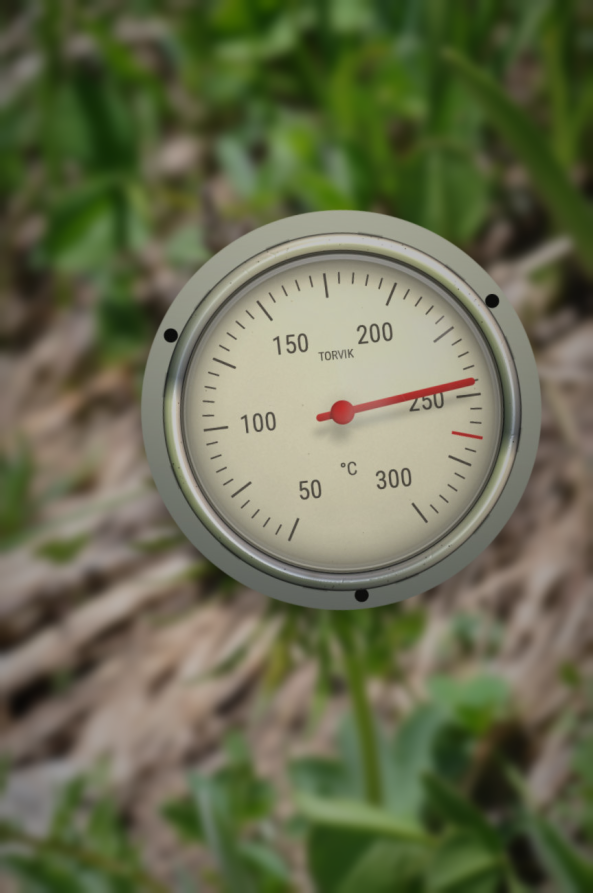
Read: 245 °C
